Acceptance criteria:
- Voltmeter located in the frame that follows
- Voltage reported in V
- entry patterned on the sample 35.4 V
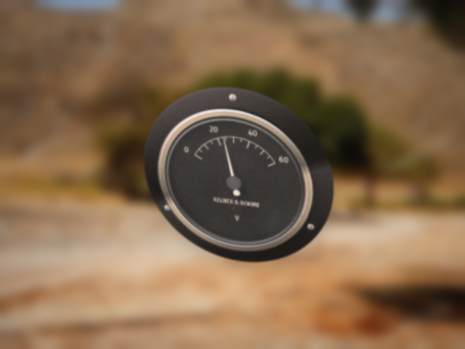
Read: 25 V
